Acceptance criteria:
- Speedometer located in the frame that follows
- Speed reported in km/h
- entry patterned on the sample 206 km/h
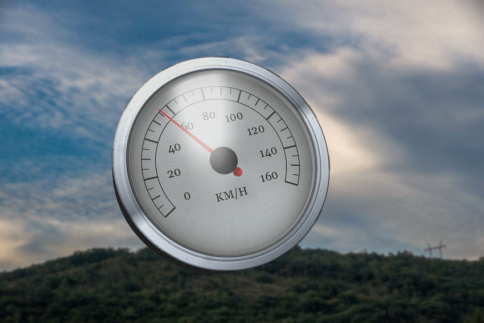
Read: 55 km/h
